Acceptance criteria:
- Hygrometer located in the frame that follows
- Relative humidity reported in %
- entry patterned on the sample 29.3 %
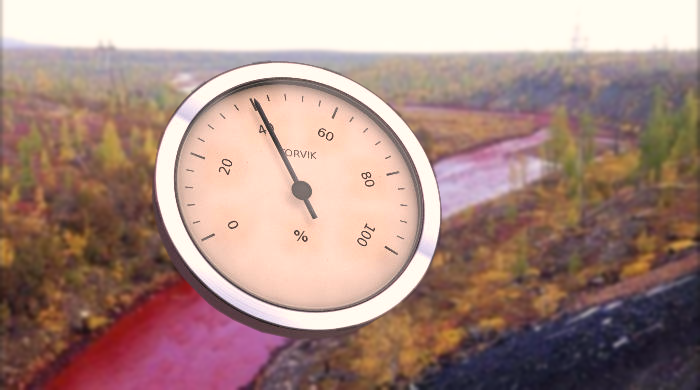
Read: 40 %
